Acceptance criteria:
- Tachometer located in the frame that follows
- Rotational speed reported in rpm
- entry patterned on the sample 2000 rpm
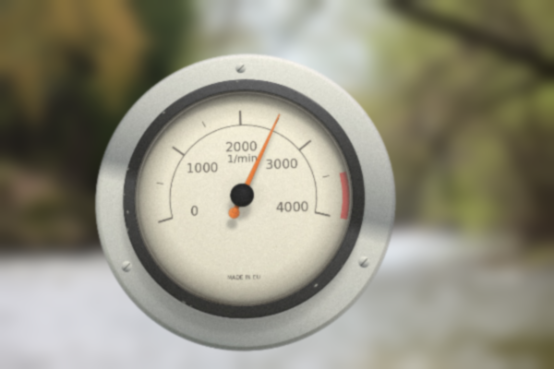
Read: 2500 rpm
